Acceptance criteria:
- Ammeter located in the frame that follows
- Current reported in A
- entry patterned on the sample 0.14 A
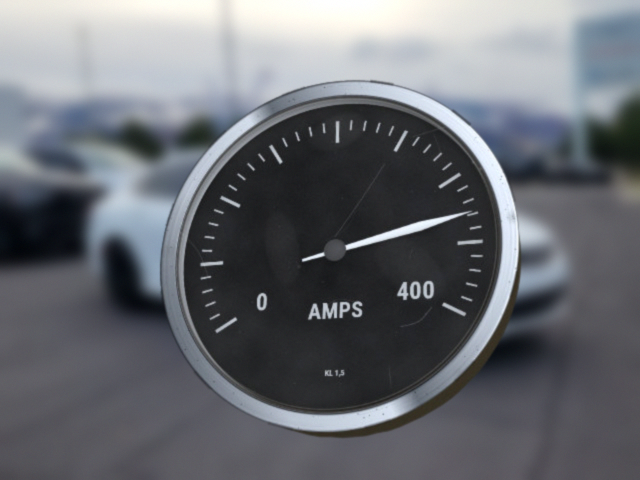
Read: 330 A
